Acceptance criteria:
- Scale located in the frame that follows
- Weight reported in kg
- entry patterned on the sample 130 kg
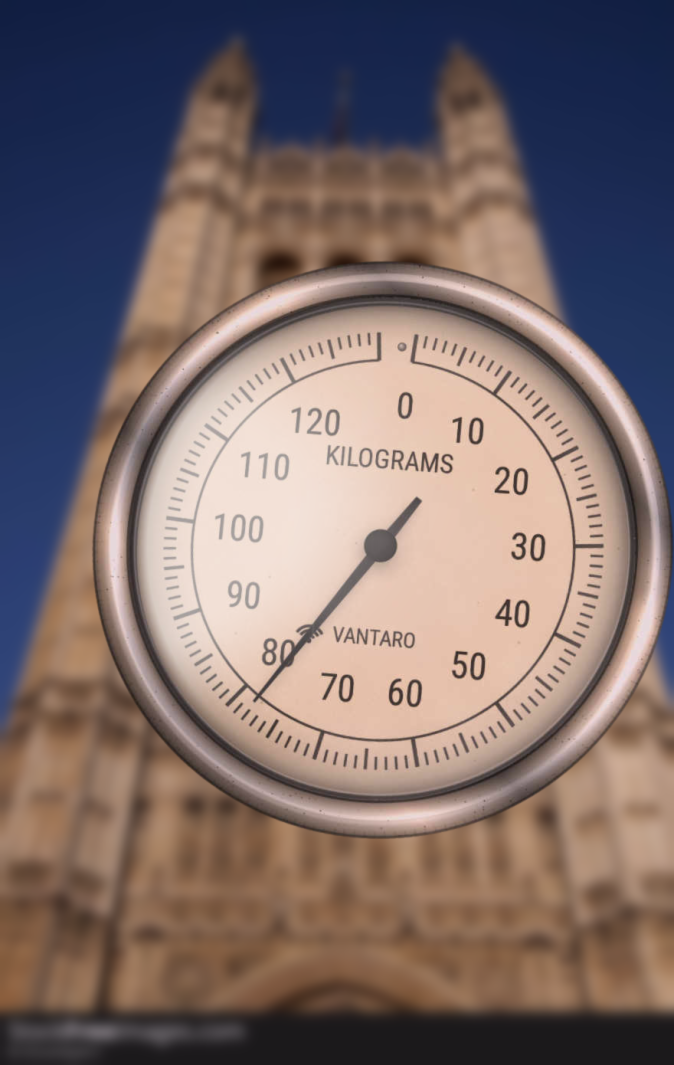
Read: 78 kg
